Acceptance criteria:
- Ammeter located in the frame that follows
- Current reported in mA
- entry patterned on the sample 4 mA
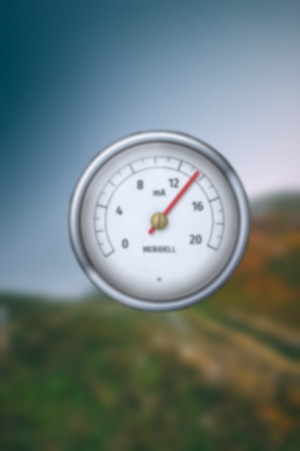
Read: 13.5 mA
